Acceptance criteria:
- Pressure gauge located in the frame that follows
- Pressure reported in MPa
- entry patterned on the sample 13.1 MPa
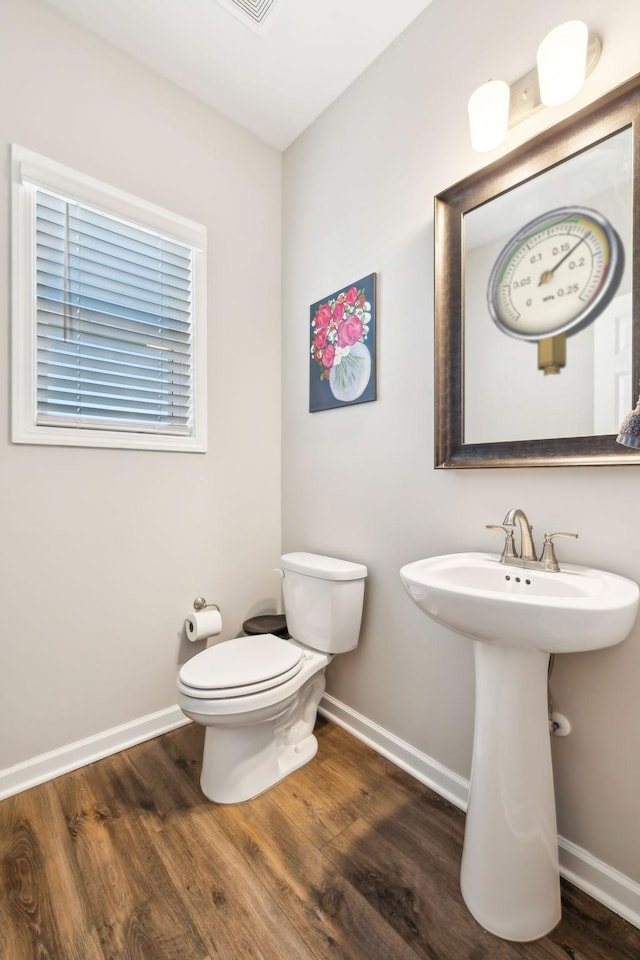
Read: 0.175 MPa
